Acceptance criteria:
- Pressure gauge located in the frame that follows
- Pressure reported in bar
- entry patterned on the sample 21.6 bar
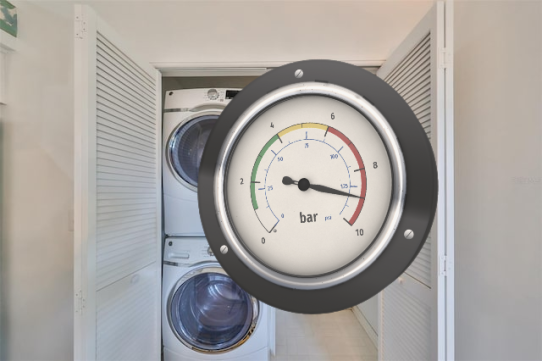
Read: 9 bar
